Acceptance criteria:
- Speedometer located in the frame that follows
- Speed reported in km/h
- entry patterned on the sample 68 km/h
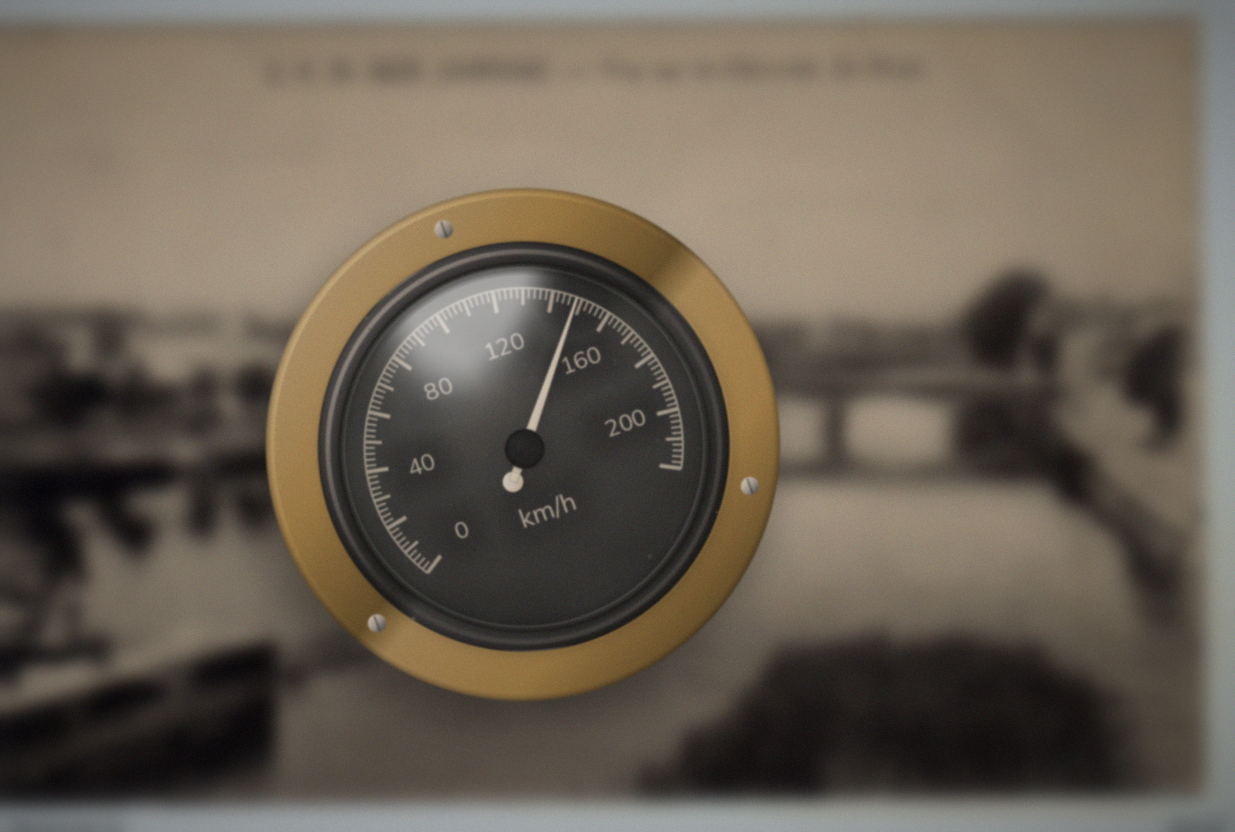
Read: 148 km/h
